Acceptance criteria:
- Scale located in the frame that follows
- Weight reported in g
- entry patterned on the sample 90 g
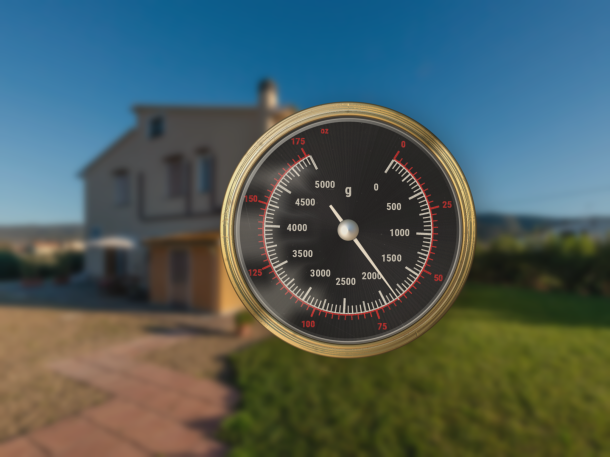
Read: 1850 g
